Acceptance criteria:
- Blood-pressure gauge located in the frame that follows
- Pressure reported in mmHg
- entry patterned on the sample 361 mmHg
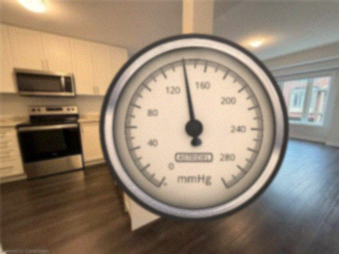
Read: 140 mmHg
